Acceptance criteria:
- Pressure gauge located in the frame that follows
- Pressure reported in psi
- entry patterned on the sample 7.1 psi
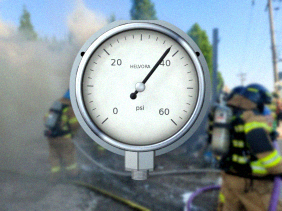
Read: 38 psi
